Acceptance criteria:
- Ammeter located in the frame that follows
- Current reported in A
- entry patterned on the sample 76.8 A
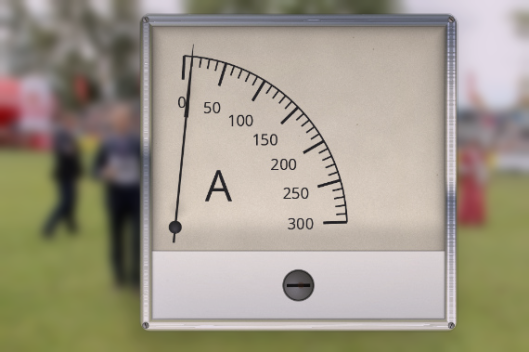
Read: 10 A
